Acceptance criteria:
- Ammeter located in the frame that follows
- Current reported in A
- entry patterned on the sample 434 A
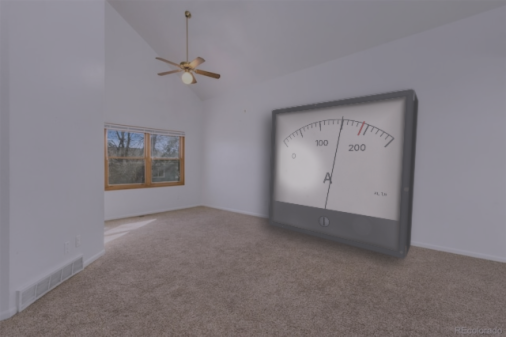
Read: 150 A
